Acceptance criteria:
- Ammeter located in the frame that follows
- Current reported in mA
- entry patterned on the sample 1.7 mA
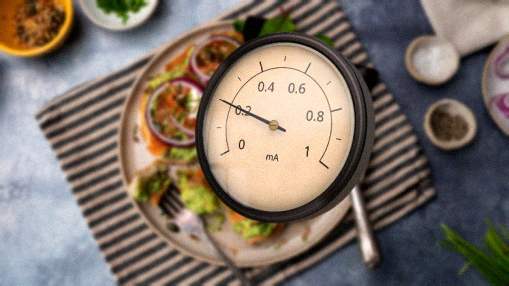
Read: 0.2 mA
